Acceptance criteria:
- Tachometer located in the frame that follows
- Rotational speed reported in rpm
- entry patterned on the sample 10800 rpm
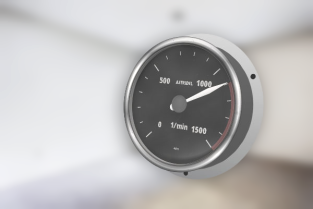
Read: 1100 rpm
